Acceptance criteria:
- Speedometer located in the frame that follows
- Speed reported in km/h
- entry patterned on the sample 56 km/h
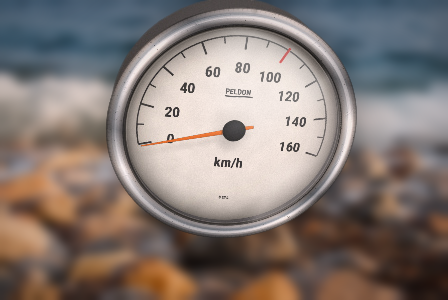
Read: 0 km/h
